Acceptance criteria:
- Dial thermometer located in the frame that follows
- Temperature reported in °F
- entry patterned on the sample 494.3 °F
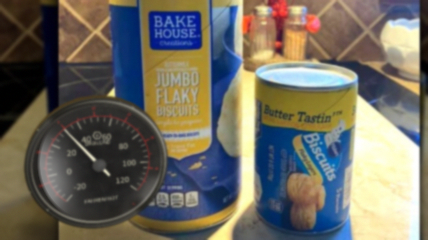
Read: 32 °F
